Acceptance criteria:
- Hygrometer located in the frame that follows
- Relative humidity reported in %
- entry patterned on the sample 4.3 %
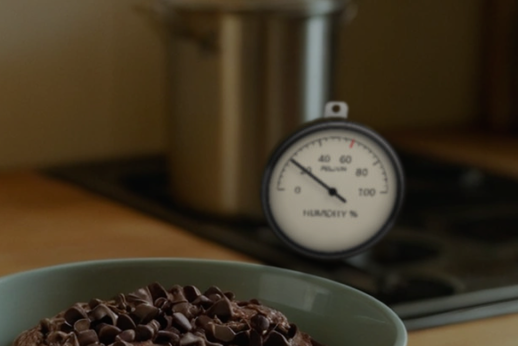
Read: 20 %
